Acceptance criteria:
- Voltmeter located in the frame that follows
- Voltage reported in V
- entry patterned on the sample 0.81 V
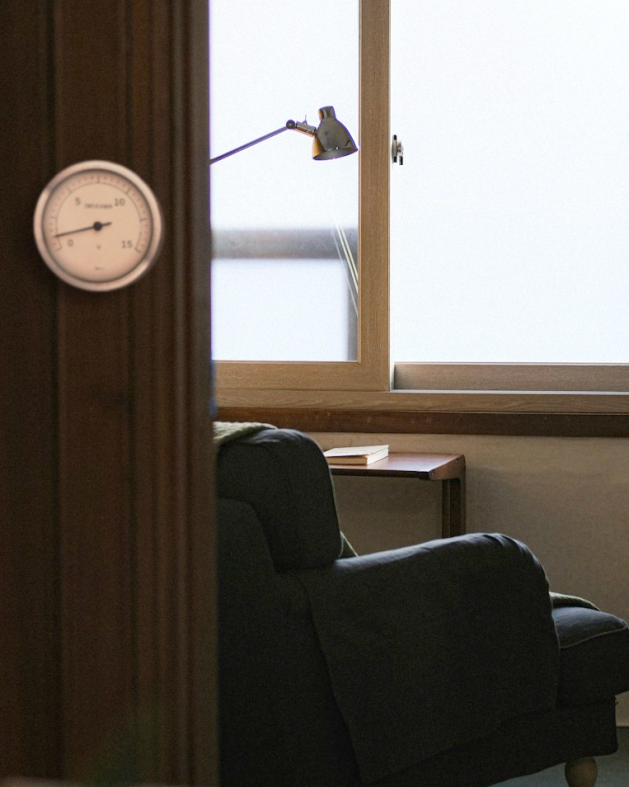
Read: 1 V
